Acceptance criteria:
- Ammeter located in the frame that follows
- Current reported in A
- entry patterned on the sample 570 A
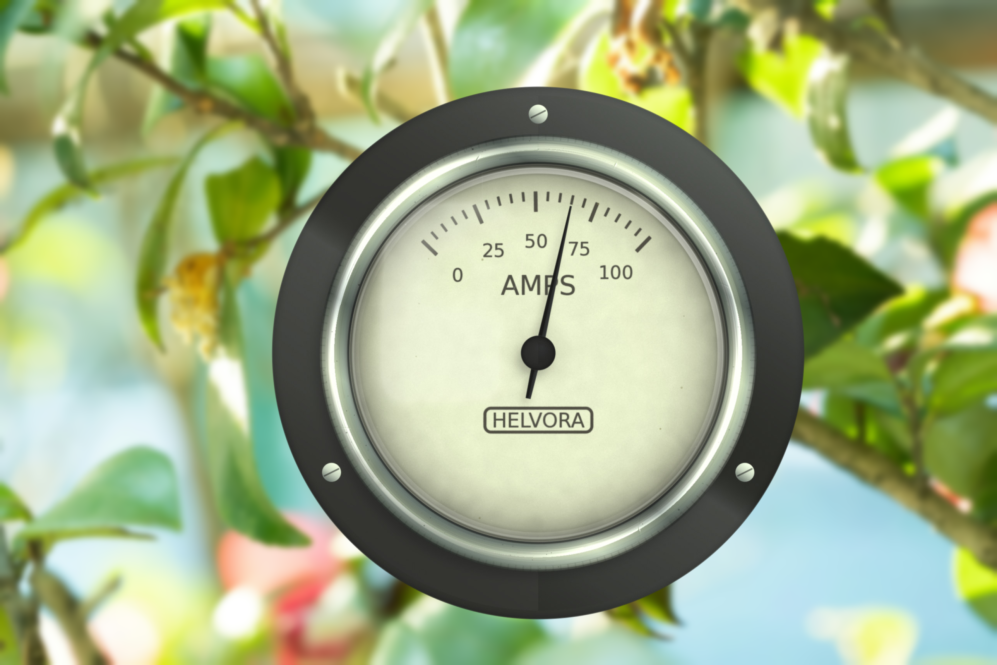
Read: 65 A
